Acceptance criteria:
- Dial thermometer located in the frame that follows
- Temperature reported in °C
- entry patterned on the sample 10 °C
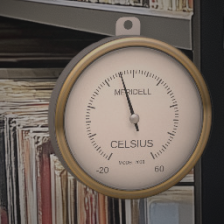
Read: 15 °C
